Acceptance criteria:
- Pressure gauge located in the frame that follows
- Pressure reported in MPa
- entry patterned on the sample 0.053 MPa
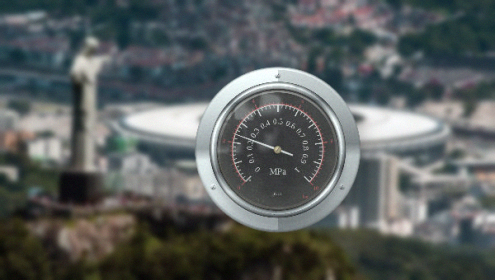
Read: 0.24 MPa
